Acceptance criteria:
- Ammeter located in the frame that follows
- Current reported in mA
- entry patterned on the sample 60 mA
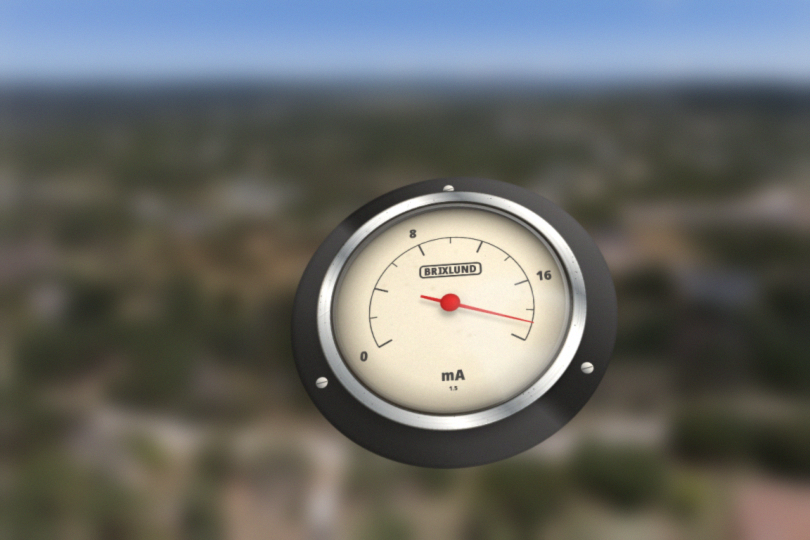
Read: 19 mA
